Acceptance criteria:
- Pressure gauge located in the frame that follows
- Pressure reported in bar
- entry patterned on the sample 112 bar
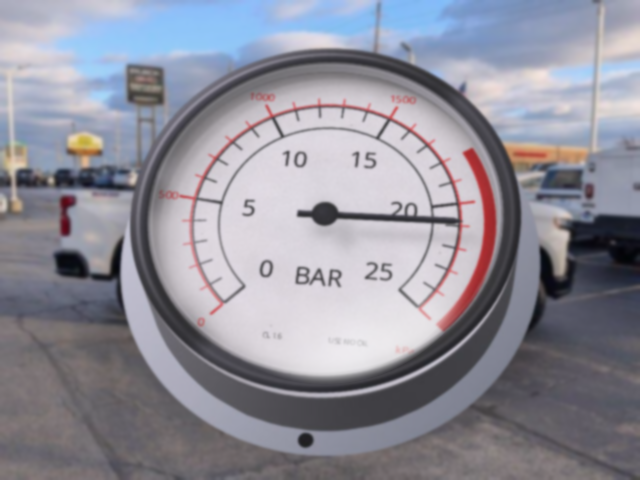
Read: 21 bar
